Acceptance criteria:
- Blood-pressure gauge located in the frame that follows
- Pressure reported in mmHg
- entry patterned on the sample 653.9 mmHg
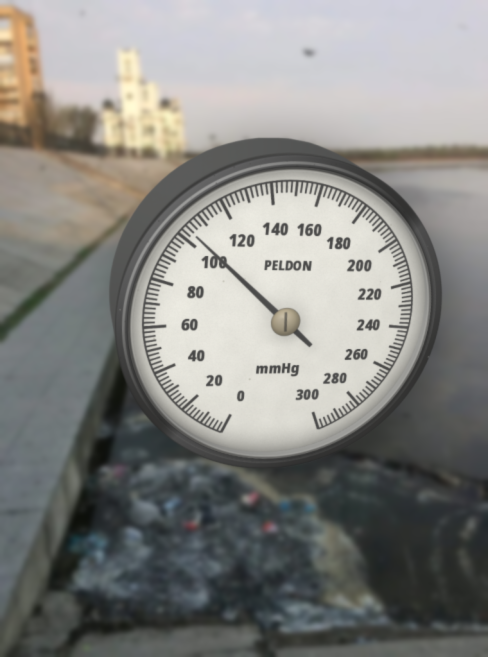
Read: 104 mmHg
